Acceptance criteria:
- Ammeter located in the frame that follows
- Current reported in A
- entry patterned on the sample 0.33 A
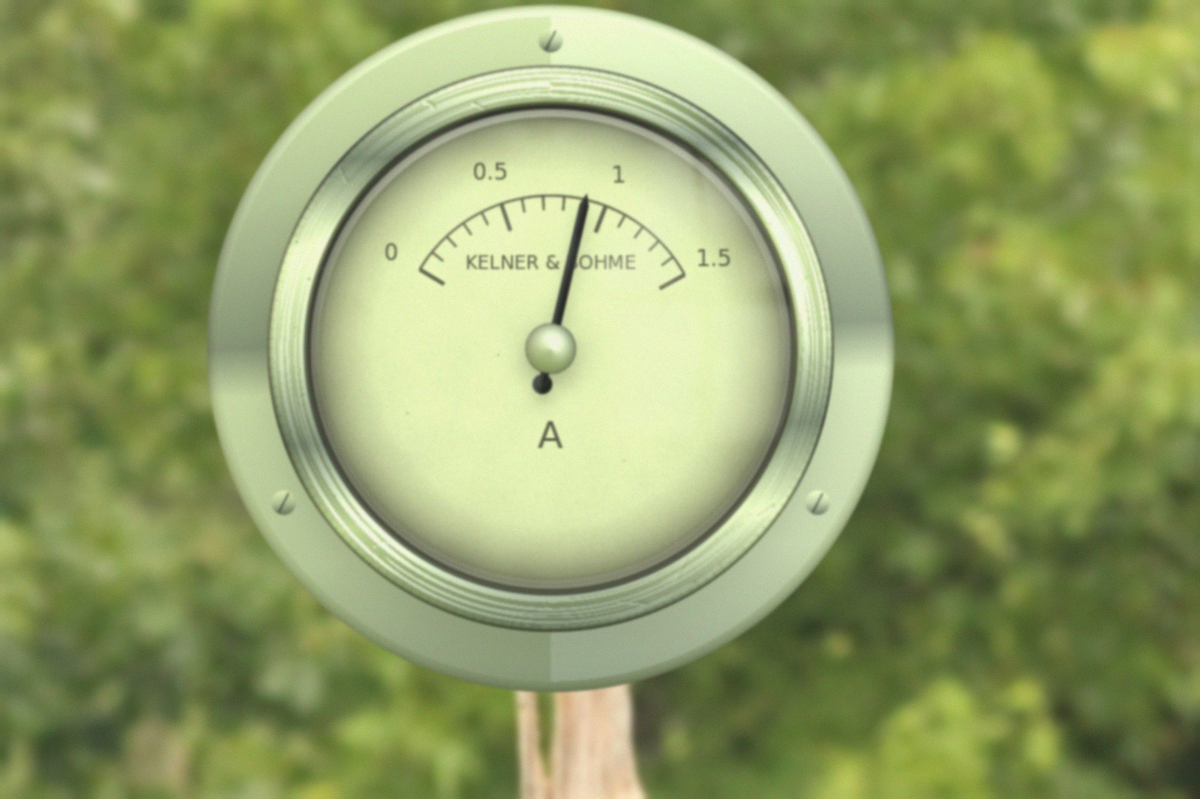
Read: 0.9 A
